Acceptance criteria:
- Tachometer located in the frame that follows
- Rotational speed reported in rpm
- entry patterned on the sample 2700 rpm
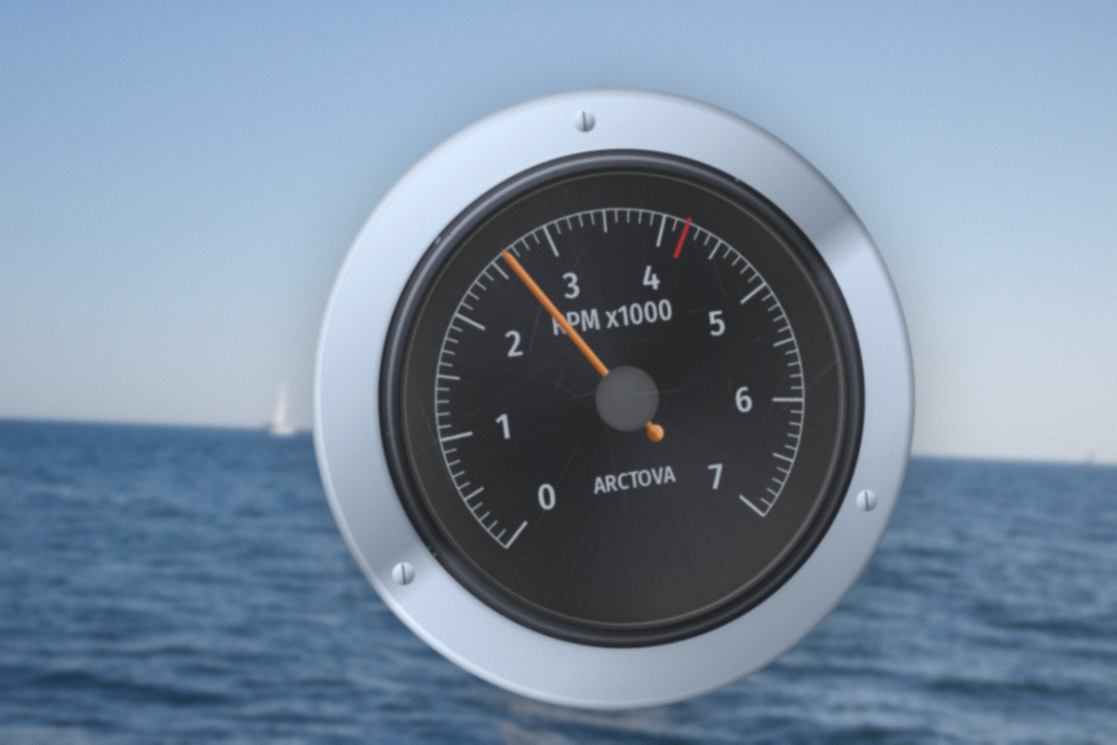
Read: 2600 rpm
